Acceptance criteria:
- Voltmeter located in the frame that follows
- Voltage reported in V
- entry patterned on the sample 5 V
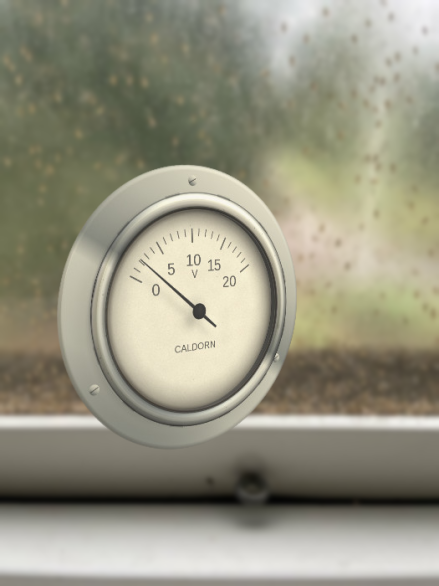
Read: 2 V
